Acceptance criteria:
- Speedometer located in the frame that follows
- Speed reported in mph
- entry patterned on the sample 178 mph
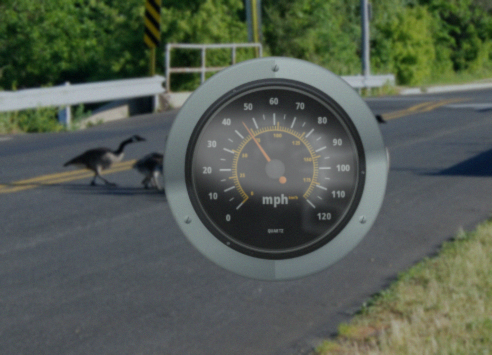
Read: 45 mph
